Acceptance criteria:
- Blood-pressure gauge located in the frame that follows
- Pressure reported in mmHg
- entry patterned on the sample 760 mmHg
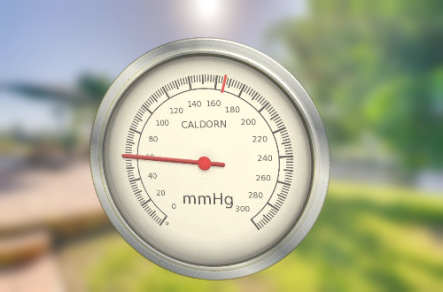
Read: 60 mmHg
